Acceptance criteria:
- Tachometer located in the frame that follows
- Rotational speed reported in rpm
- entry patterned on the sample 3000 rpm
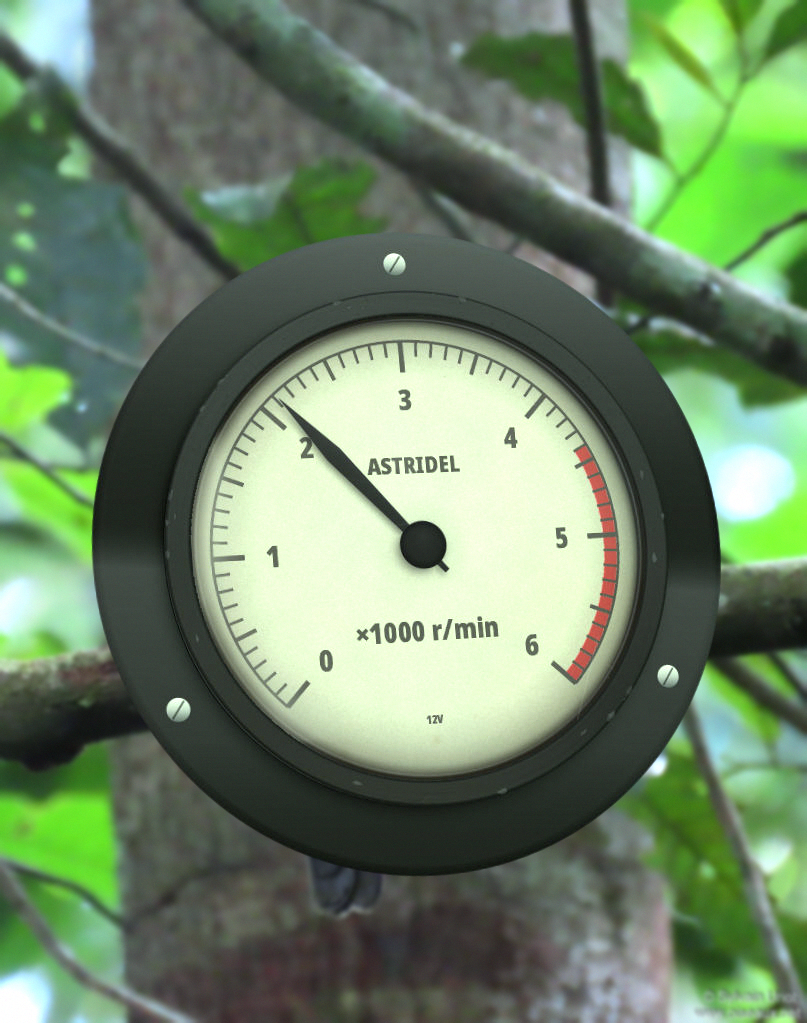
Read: 2100 rpm
